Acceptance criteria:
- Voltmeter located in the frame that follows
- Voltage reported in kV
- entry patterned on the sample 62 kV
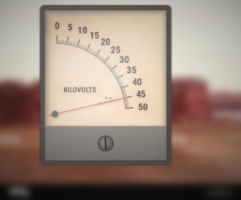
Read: 45 kV
